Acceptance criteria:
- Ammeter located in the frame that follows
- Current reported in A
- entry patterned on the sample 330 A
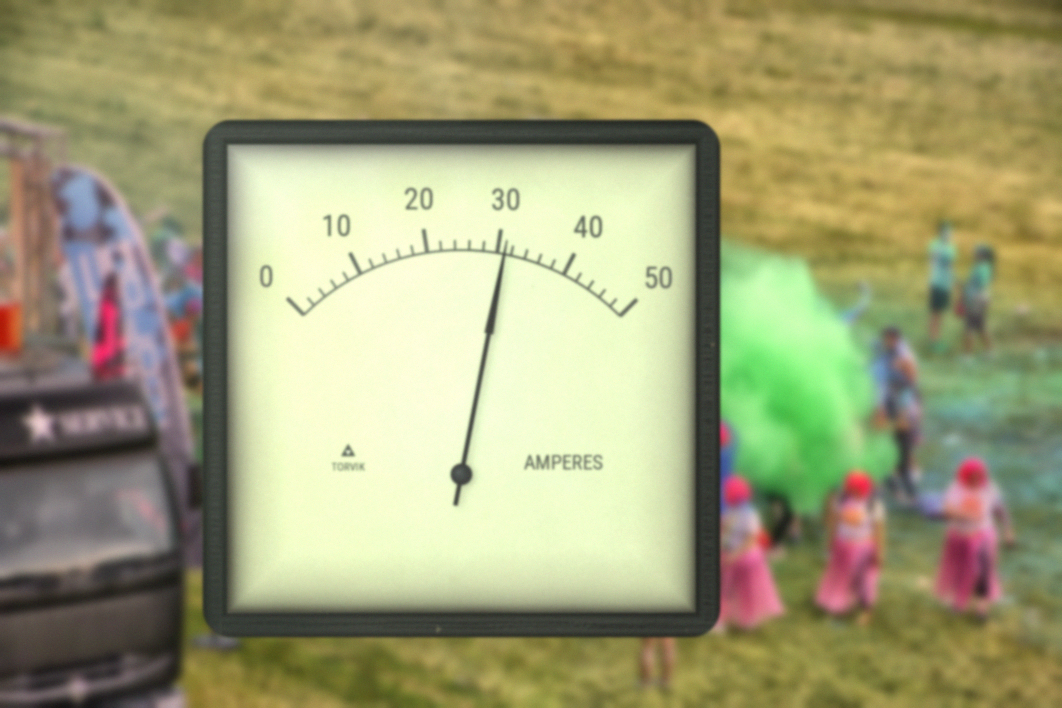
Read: 31 A
